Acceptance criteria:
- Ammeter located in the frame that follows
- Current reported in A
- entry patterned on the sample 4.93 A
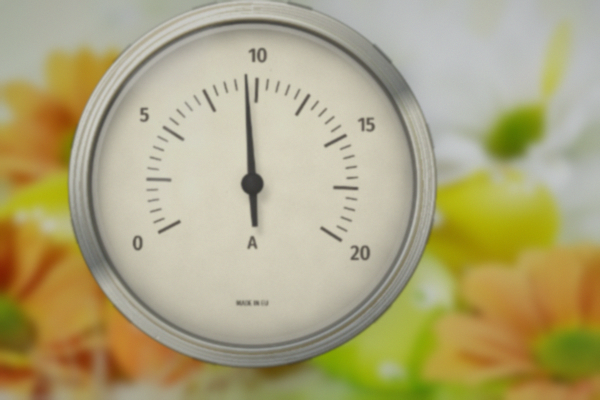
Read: 9.5 A
